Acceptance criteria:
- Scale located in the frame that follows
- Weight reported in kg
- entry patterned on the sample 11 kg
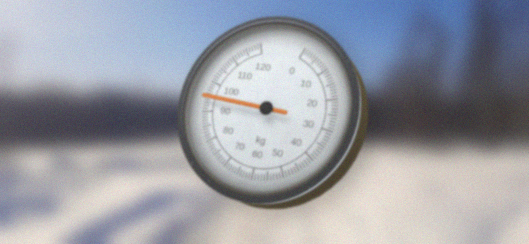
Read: 95 kg
